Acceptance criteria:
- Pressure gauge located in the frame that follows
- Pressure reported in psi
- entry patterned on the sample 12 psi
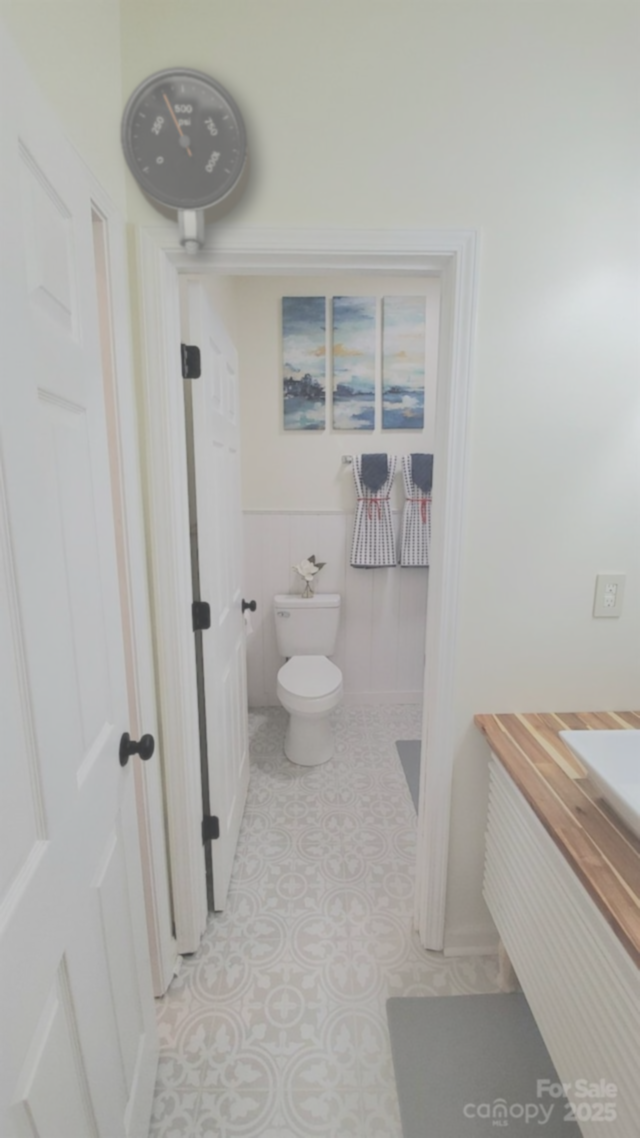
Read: 400 psi
